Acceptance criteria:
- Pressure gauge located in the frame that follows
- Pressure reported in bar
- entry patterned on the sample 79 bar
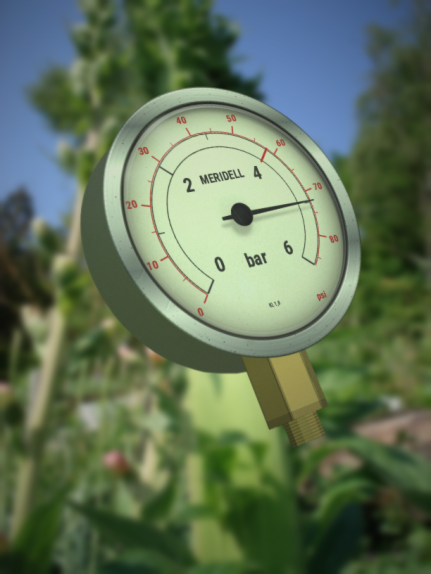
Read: 5 bar
